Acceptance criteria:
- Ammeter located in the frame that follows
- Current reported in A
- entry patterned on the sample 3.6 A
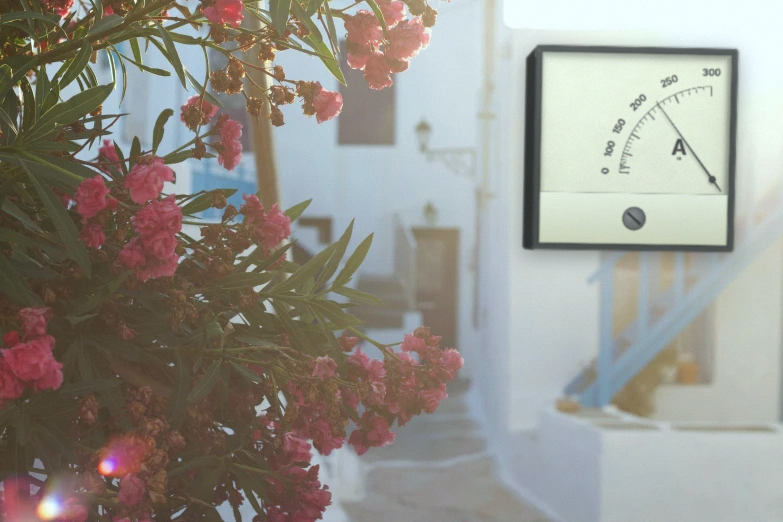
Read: 220 A
